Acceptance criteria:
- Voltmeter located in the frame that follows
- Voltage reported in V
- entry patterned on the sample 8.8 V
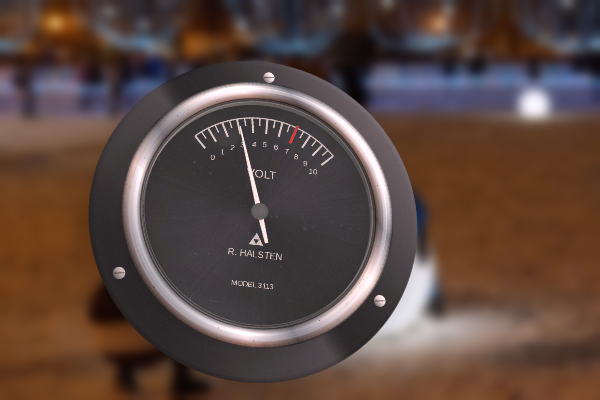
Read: 3 V
